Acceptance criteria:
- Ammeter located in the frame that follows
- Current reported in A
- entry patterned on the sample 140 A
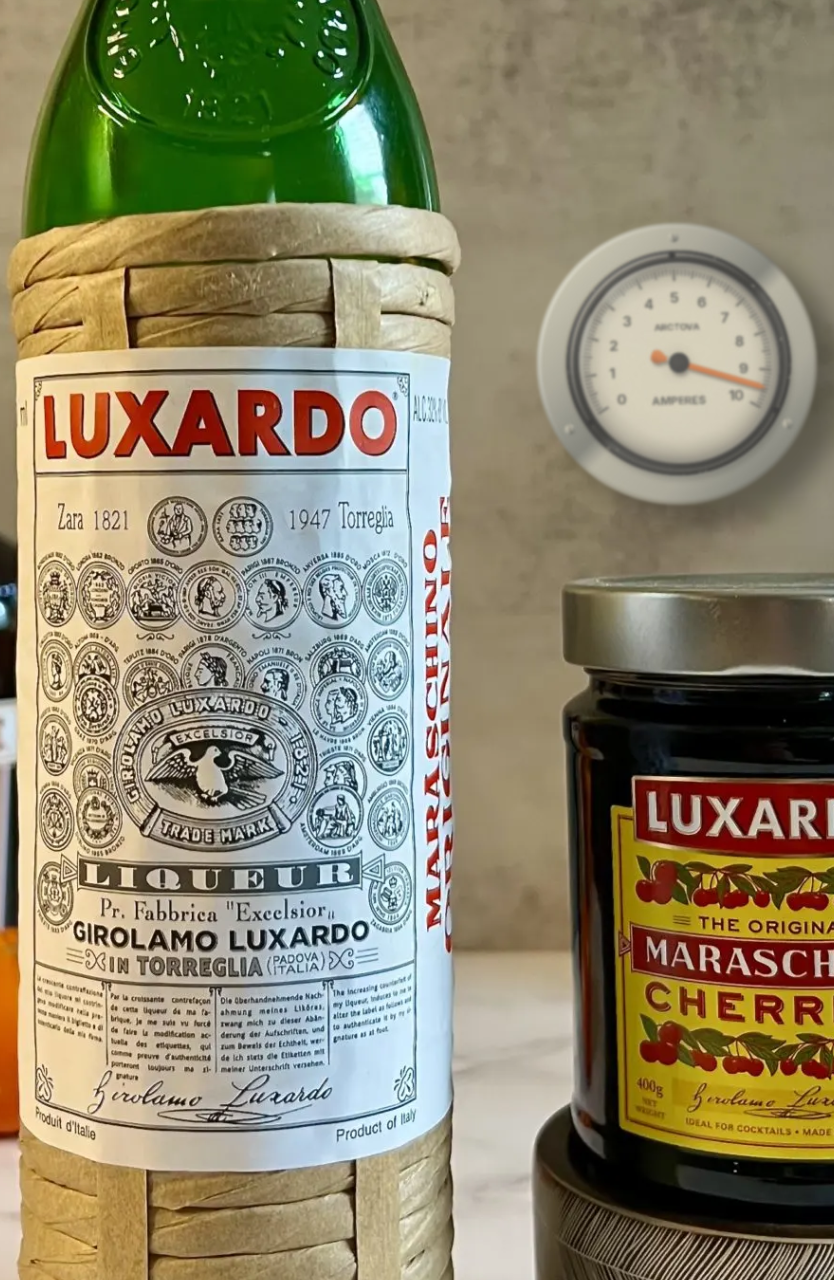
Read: 9.5 A
